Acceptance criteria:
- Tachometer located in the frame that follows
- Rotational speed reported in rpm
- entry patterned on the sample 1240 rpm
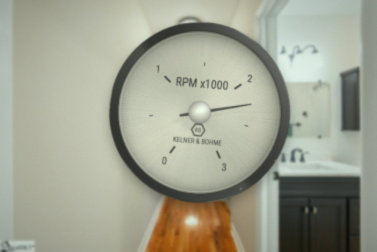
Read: 2250 rpm
